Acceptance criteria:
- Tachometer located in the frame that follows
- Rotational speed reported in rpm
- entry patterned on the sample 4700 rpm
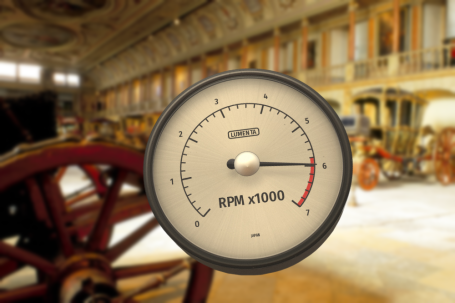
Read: 6000 rpm
